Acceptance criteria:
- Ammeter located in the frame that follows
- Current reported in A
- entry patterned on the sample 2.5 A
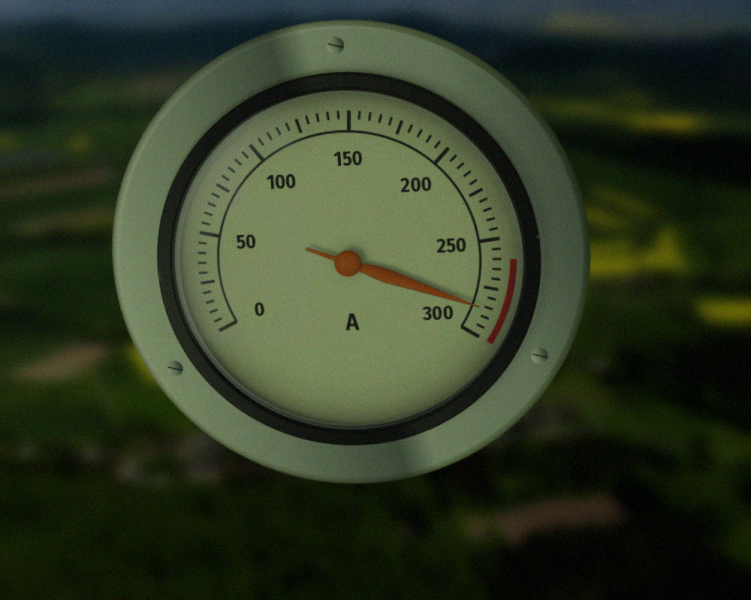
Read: 285 A
